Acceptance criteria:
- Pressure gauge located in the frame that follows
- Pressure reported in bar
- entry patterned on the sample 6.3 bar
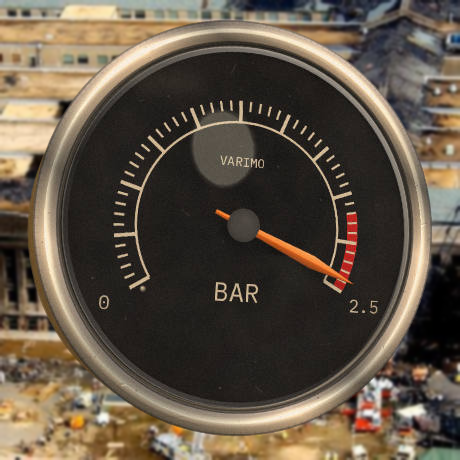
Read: 2.45 bar
